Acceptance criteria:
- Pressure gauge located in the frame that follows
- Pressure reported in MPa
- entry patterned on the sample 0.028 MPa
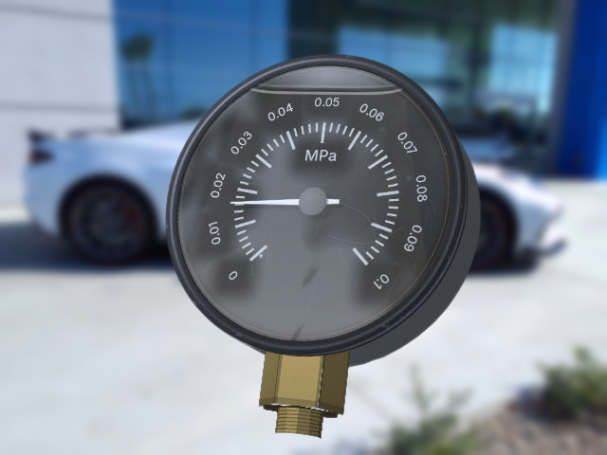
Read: 0.016 MPa
